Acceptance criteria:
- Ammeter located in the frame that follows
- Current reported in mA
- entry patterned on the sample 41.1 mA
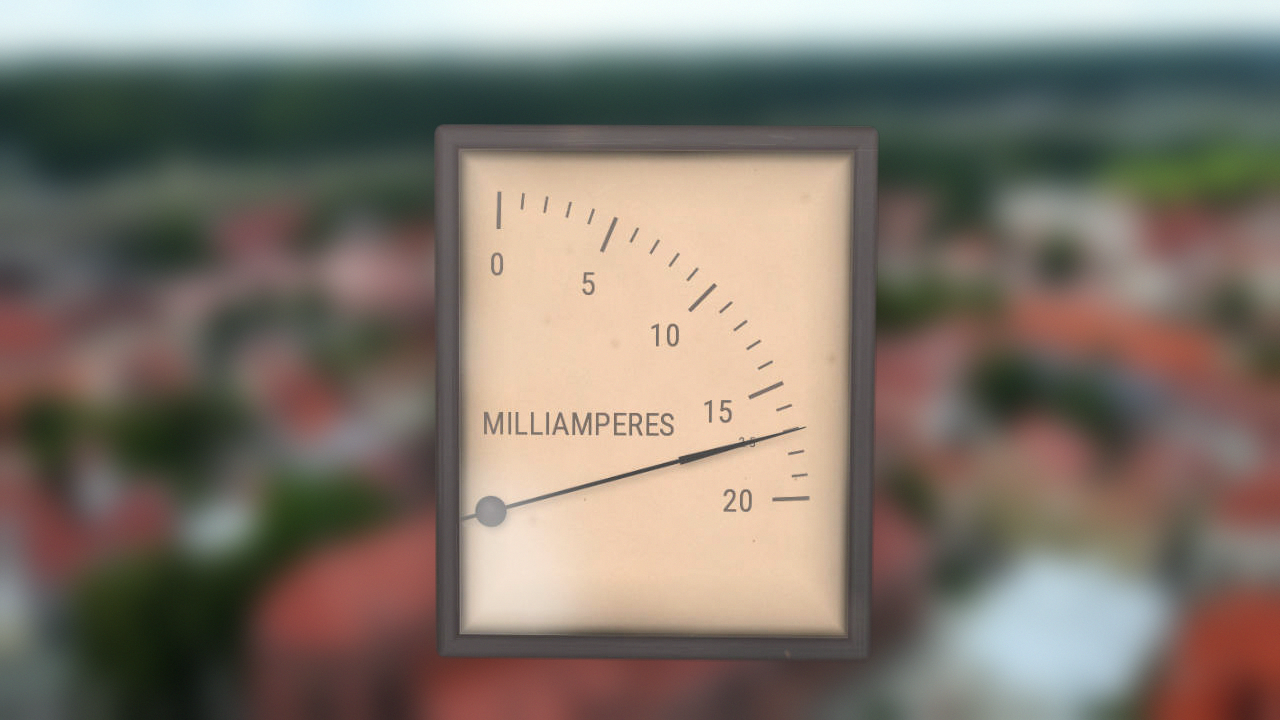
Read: 17 mA
